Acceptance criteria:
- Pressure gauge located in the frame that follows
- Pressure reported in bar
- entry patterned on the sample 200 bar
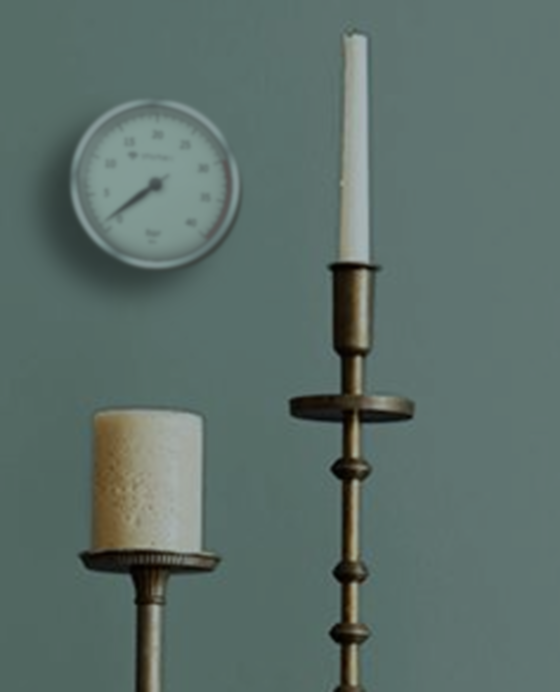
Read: 1 bar
